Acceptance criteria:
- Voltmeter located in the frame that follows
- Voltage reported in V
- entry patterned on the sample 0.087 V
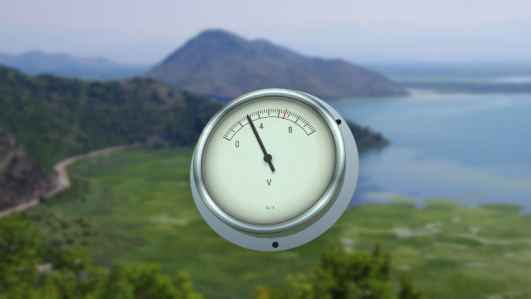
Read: 3 V
